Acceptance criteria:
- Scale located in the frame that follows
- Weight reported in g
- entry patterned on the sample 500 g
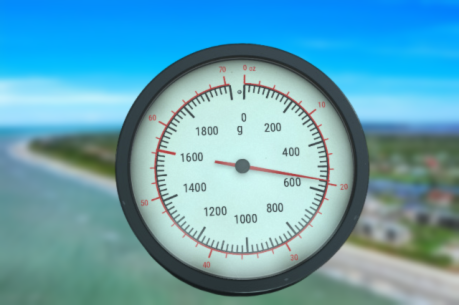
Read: 560 g
